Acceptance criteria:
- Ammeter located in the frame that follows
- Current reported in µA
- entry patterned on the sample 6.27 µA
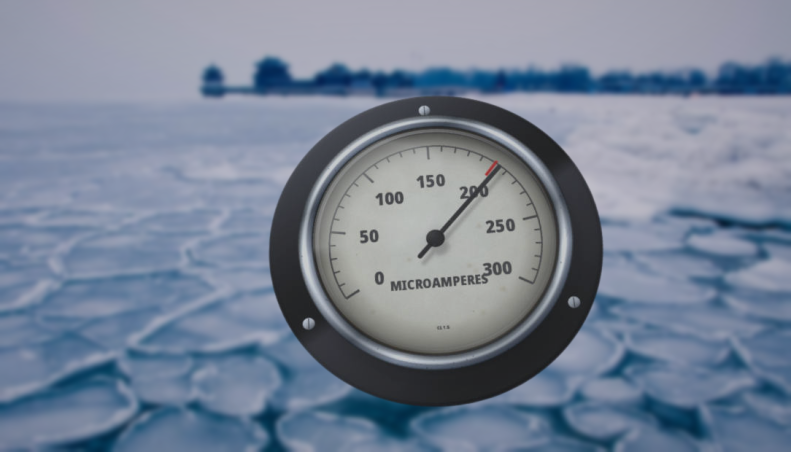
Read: 205 µA
